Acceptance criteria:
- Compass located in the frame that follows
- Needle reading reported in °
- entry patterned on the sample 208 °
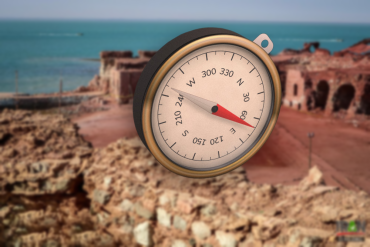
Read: 70 °
